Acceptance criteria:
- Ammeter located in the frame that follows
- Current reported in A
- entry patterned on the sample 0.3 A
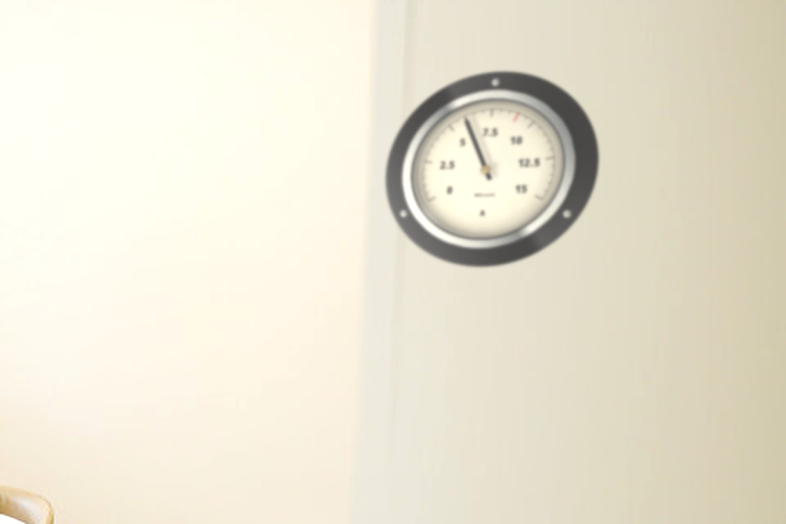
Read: 6 A
